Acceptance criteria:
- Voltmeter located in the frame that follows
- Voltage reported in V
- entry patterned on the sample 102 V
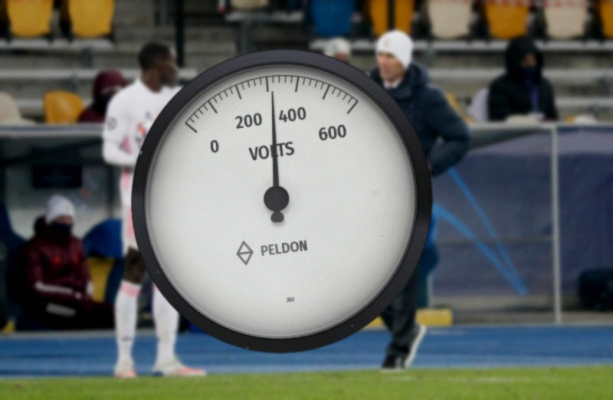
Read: 320 V
